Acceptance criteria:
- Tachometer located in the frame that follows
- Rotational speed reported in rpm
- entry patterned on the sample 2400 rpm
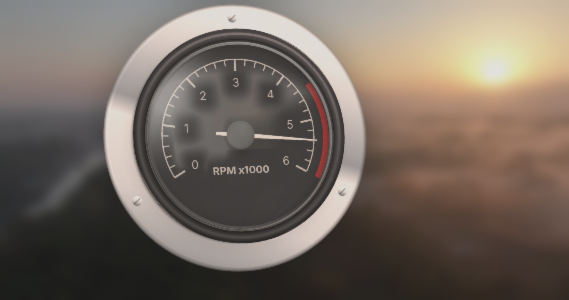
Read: 5400 rpm
